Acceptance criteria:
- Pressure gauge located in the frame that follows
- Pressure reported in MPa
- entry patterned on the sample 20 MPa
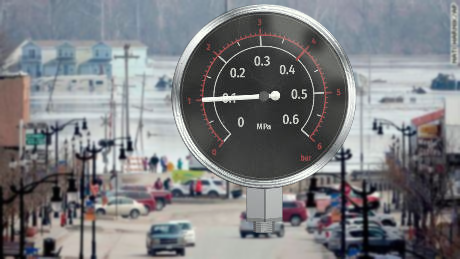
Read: 0.1 MPa
